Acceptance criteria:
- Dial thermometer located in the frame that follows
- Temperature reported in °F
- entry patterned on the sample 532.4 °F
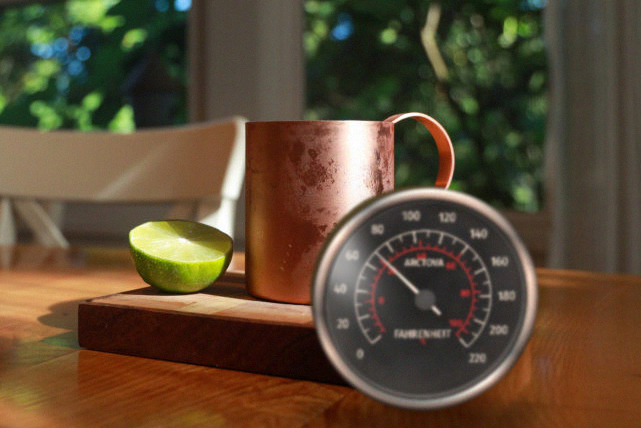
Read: 70 °F
